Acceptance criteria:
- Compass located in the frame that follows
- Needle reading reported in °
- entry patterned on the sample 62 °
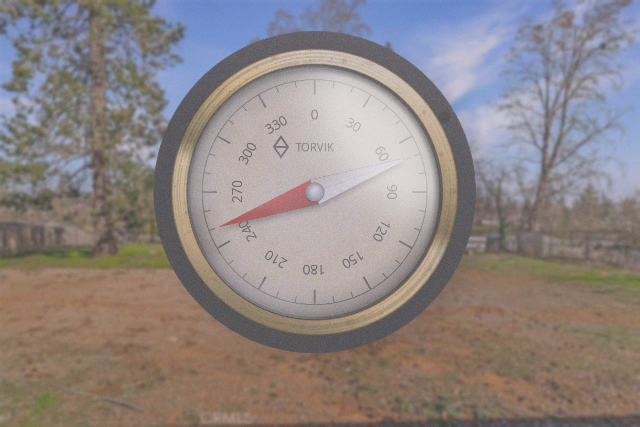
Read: 250 °
